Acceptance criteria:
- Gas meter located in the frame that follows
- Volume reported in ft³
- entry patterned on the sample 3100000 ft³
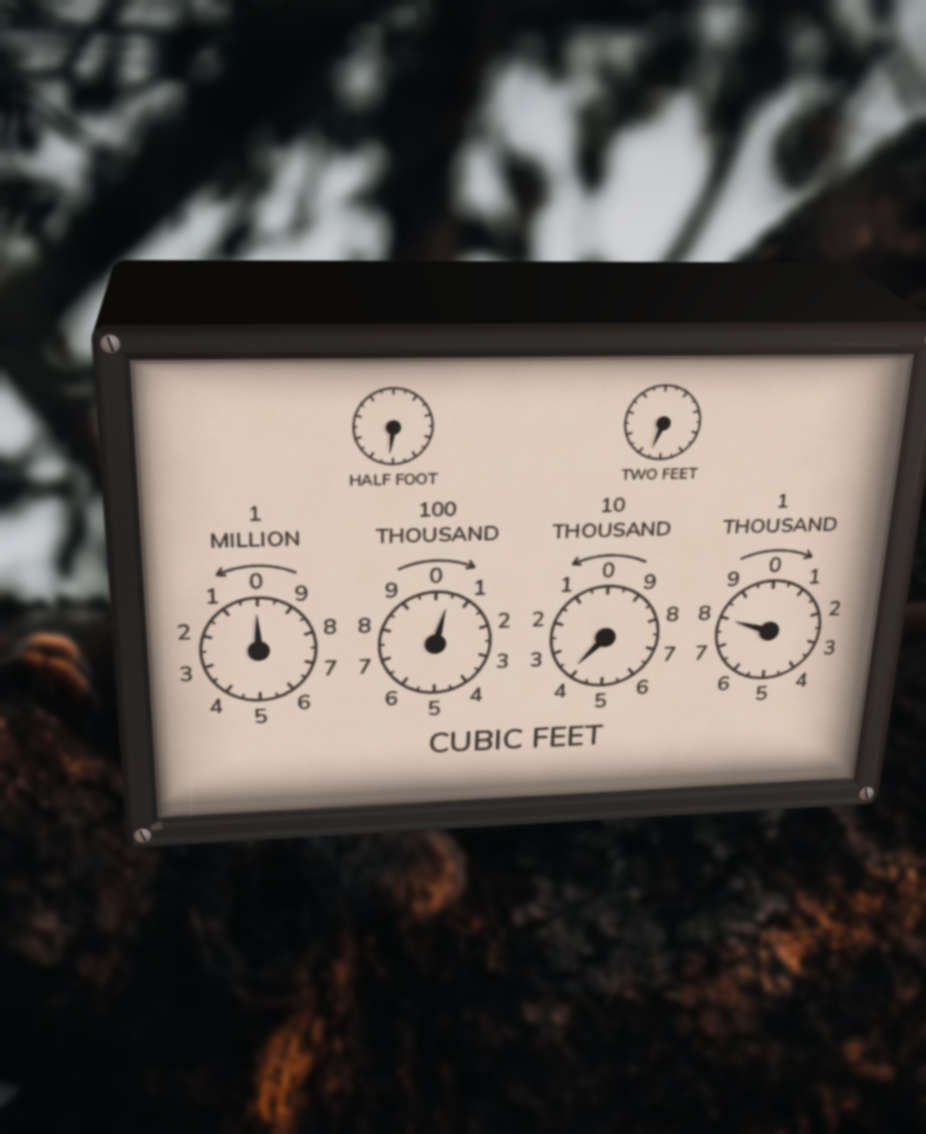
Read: 3800 ft³
